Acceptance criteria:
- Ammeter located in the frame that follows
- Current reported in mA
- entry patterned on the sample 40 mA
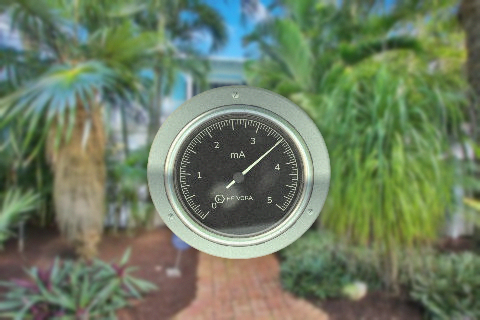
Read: 3.5 mA
